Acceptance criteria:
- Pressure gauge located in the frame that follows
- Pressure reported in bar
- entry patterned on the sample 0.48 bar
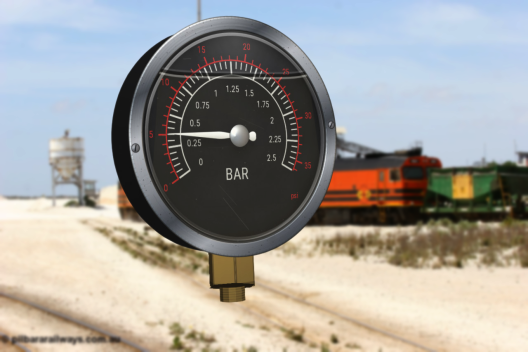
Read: 0.35 bar
